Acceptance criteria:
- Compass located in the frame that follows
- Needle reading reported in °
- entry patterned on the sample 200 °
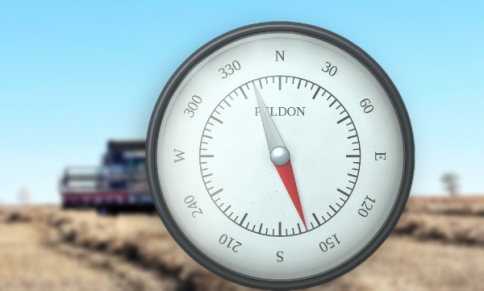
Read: 160 °
